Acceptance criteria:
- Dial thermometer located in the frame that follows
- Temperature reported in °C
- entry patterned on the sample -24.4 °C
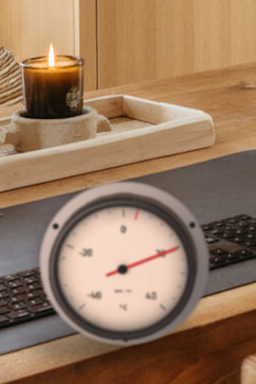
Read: 20 °C
